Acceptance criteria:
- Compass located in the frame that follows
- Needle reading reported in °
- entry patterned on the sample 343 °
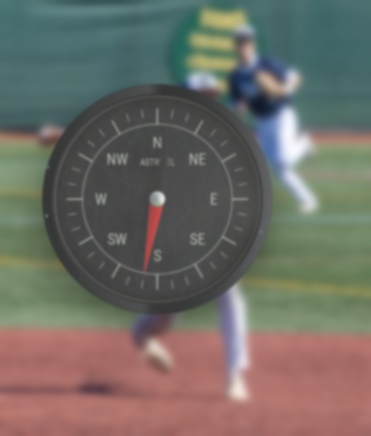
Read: 190 °
